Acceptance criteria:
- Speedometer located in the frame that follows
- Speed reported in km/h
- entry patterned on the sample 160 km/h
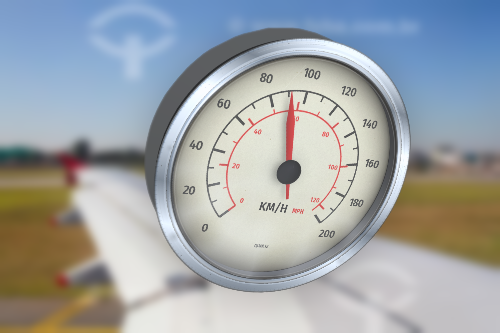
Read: 90 km/h
